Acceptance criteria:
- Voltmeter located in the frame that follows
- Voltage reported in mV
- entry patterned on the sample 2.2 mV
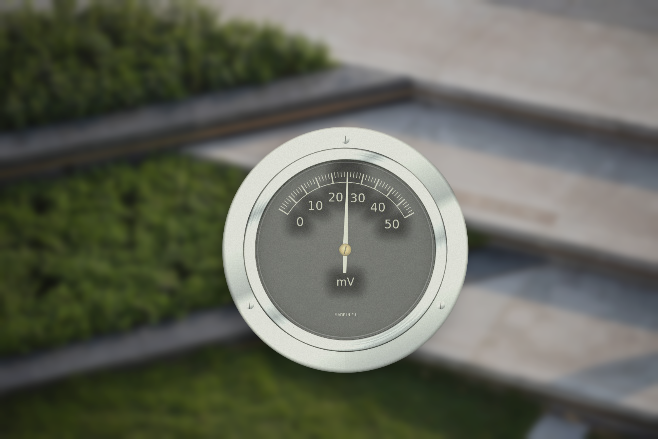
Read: 25 mV
